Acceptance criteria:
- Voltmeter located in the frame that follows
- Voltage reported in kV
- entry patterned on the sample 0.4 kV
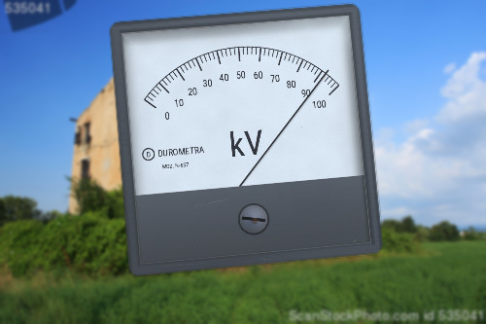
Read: 92 kV
